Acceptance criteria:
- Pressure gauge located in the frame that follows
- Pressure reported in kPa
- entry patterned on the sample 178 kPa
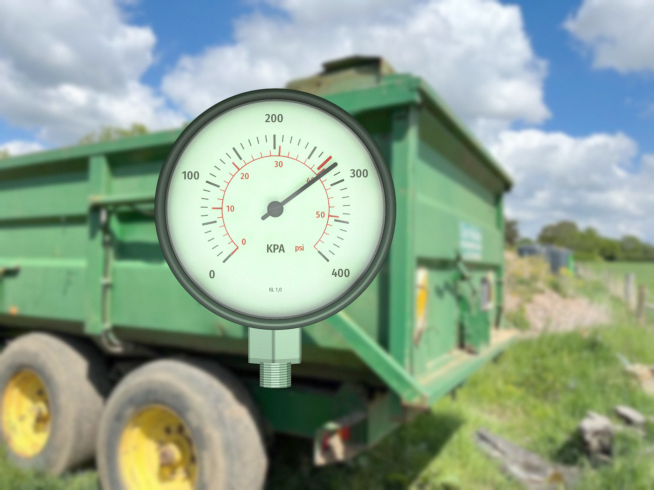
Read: 280 kPa
